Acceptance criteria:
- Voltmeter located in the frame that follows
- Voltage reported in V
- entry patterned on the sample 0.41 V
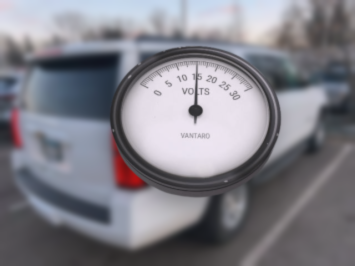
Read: 15 V
